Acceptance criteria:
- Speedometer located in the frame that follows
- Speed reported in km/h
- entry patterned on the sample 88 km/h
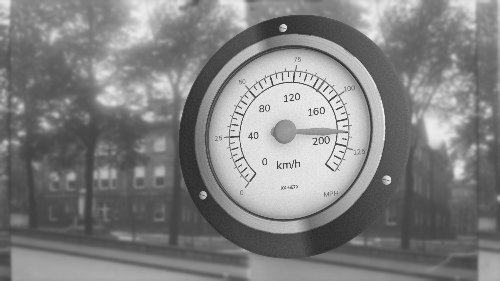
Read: 190 km/h
